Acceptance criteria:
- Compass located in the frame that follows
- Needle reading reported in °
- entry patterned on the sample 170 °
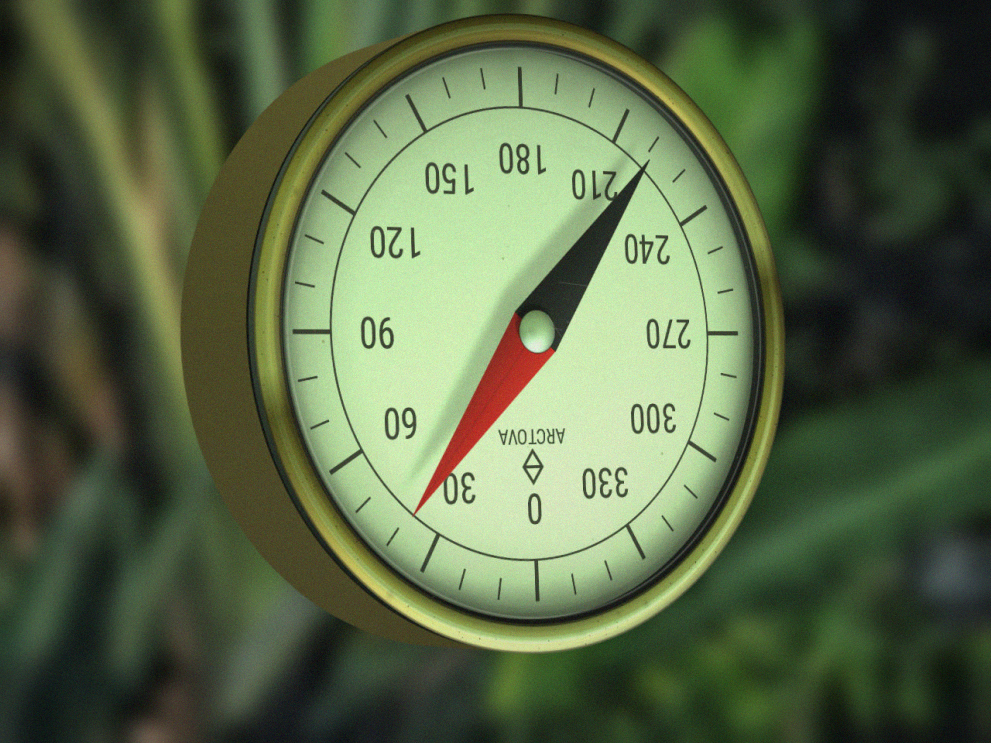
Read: 40 °
